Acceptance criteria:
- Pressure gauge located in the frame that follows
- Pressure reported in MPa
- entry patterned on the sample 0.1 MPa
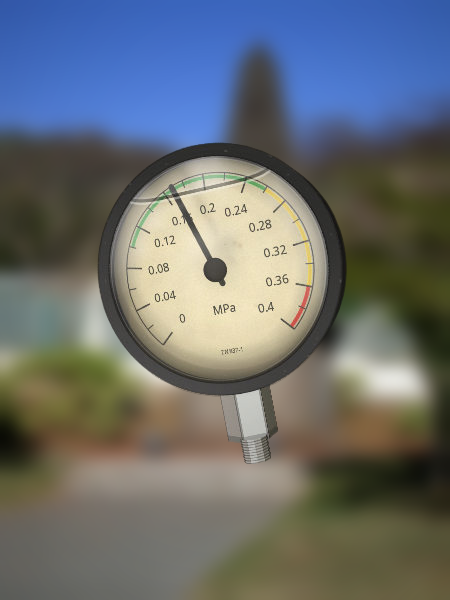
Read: 0.17 MPa
